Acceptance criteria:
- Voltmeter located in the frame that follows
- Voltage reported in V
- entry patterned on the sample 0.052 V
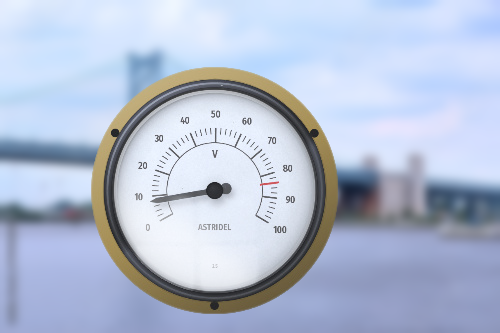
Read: 8 V
